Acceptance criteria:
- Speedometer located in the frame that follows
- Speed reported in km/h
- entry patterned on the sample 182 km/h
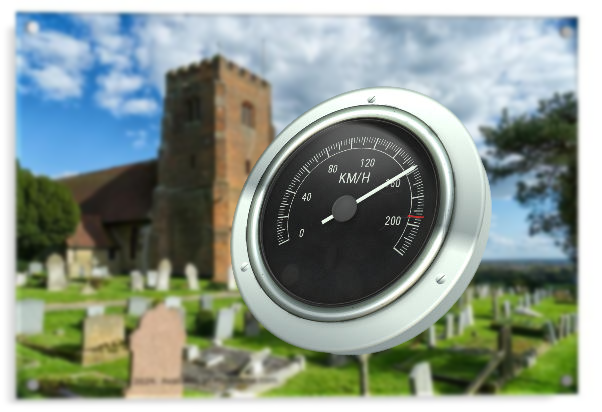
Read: 160 km/h
